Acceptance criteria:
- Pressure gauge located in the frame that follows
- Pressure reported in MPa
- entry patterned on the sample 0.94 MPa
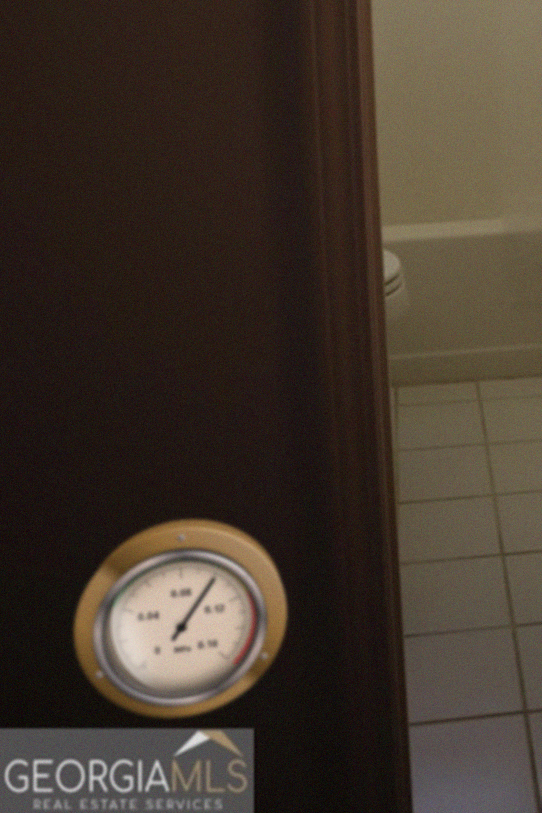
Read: 0.1 MPa
